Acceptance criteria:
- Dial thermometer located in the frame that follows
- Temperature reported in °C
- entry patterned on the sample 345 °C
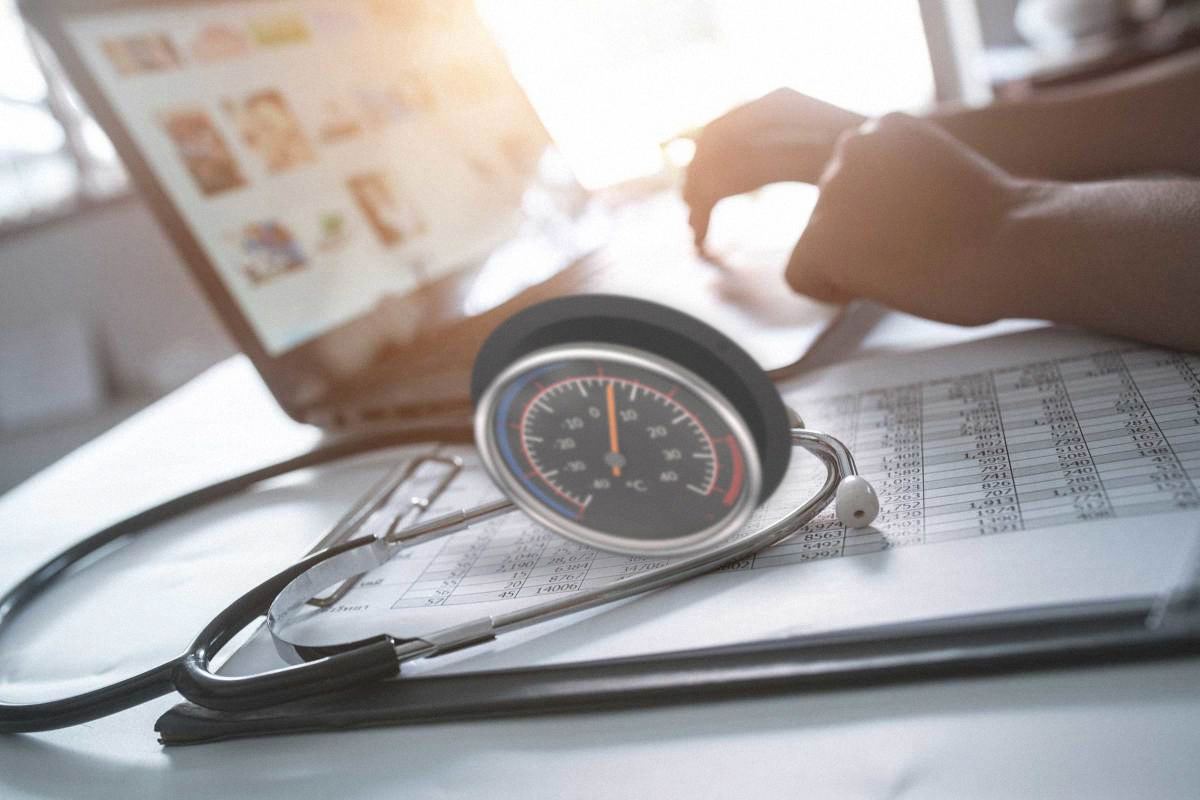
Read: 6 °C
